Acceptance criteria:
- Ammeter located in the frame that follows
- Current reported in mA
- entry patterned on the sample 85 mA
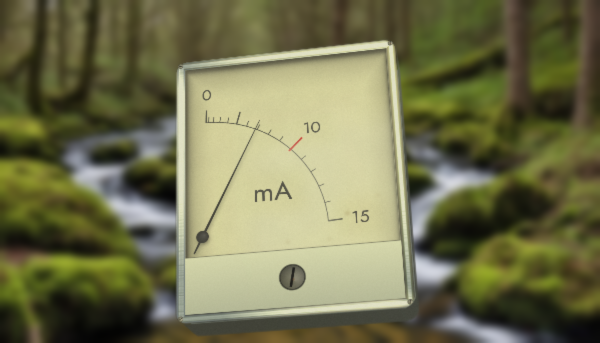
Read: 7 mA
